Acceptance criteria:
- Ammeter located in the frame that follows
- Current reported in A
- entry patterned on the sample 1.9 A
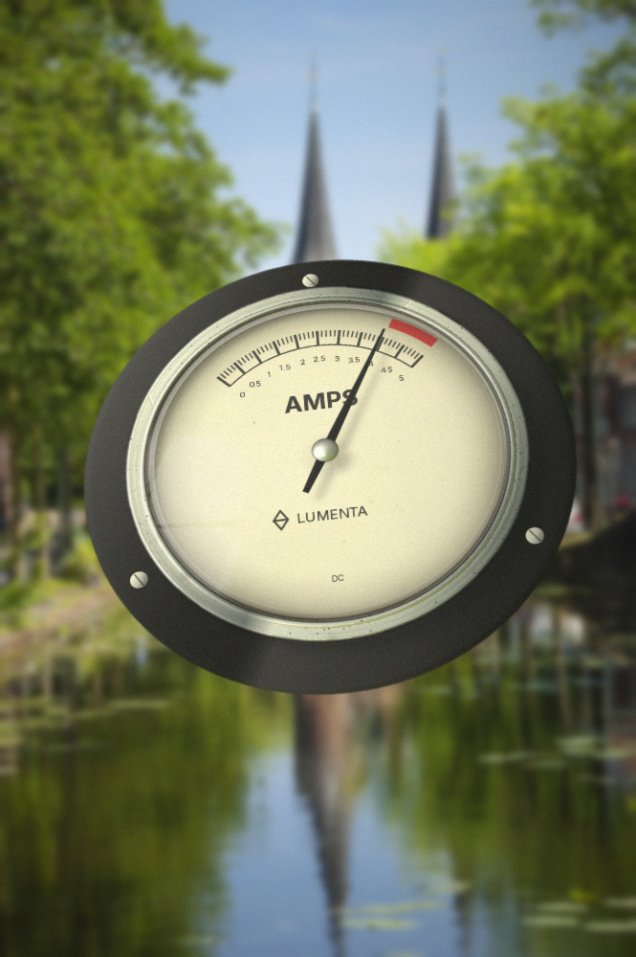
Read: 4 A
